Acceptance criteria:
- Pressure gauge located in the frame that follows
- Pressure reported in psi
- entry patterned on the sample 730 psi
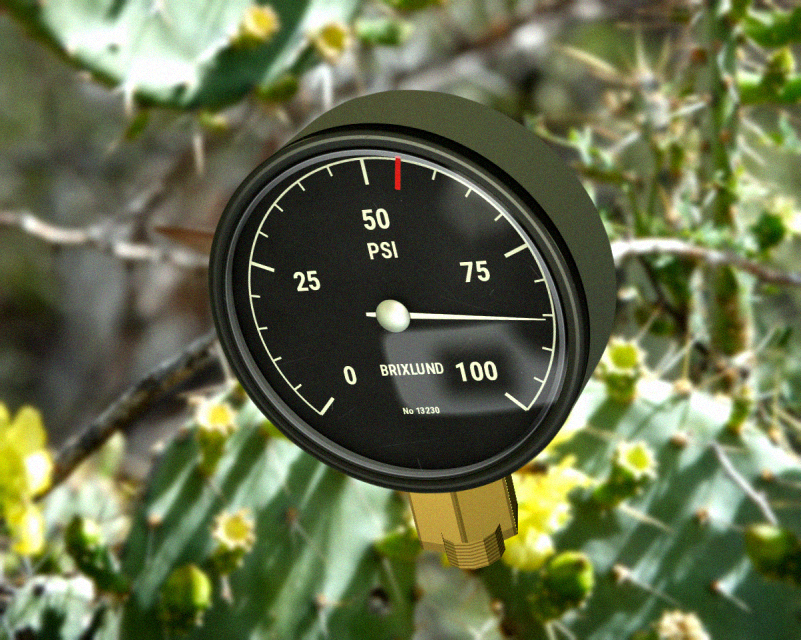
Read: 85 psi
